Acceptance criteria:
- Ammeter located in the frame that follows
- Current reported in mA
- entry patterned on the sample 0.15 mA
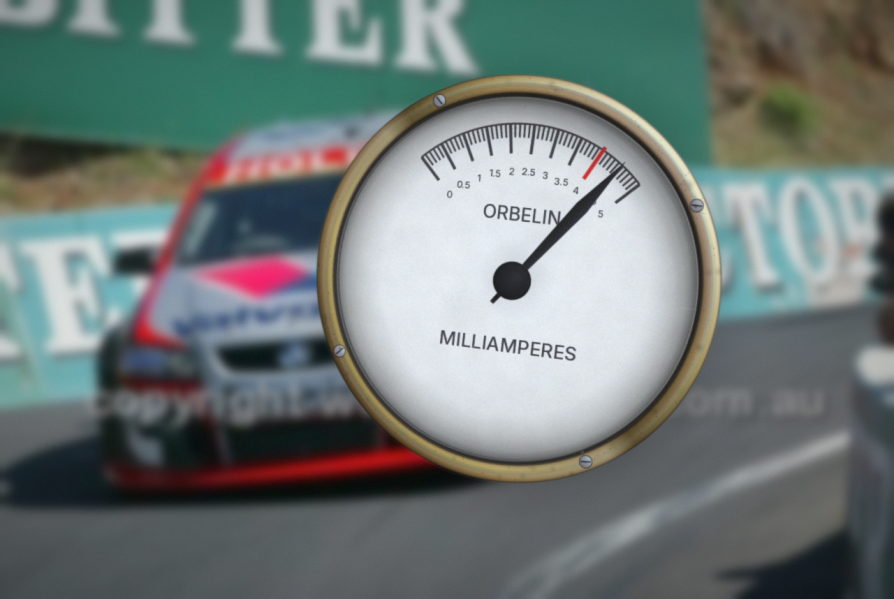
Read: 4.5 mA
